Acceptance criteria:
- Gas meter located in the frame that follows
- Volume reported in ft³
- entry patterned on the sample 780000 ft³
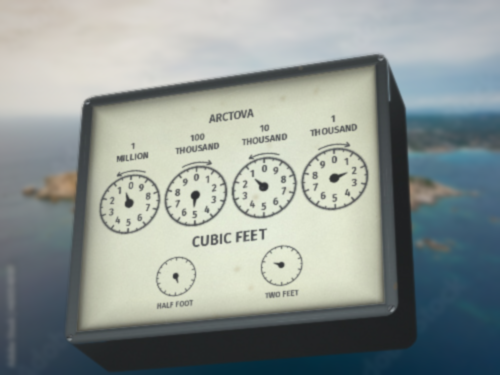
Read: 51200 ft³
